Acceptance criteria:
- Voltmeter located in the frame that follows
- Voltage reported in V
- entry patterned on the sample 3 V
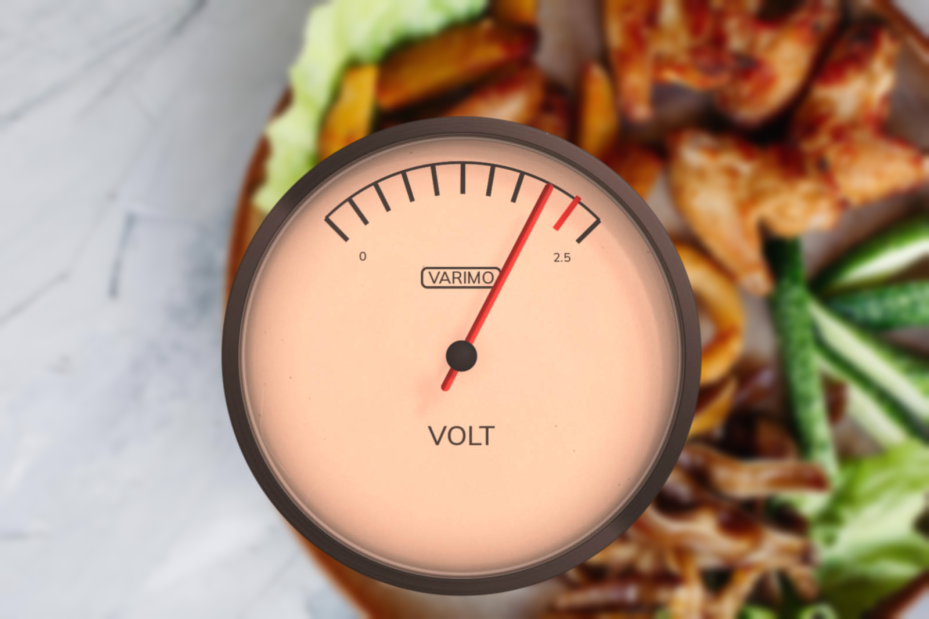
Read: 2 V
